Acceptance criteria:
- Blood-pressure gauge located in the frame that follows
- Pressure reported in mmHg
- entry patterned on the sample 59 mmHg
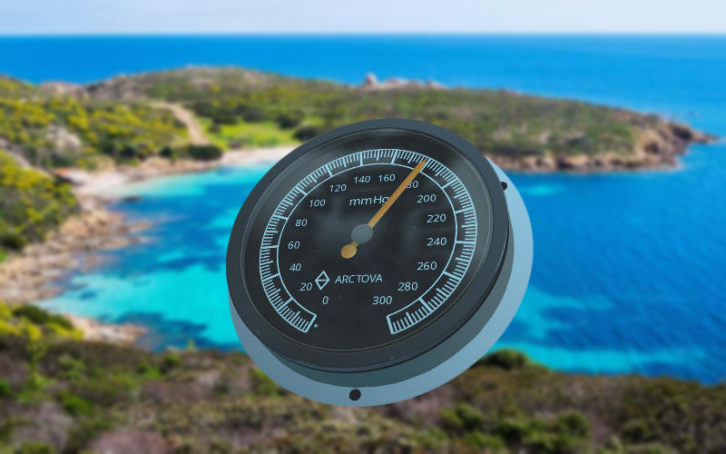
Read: 180 mmHg
